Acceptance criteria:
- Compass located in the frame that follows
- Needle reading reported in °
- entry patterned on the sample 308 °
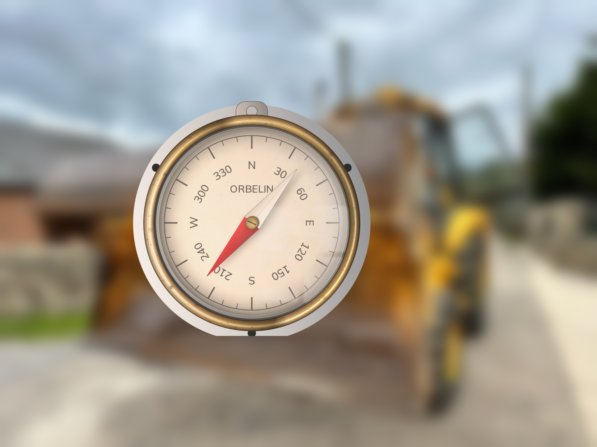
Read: 220 °
